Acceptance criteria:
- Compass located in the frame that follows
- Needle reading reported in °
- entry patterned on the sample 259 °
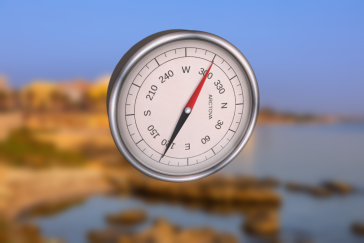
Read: 300 °
